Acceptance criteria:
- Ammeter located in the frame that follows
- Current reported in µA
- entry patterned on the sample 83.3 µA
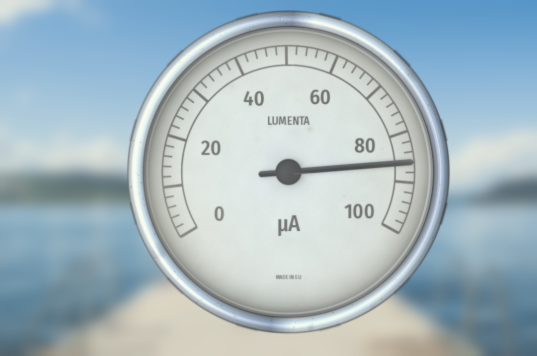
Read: 86 µA
